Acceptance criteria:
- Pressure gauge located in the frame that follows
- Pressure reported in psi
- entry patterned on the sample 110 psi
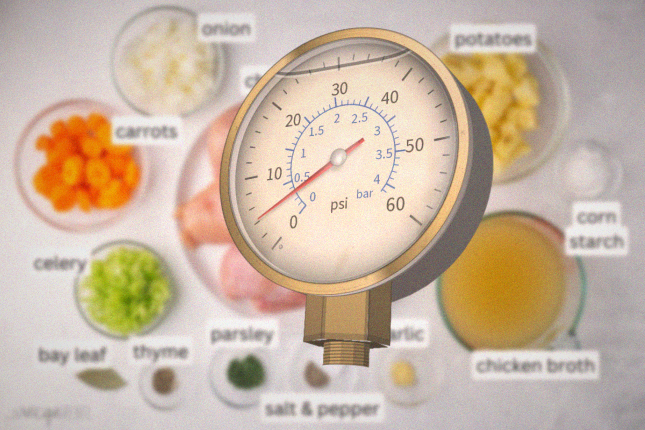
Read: 4 psi
